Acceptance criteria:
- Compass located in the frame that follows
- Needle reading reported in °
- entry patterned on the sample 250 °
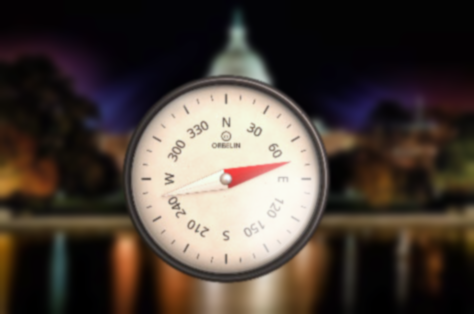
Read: 75 °
